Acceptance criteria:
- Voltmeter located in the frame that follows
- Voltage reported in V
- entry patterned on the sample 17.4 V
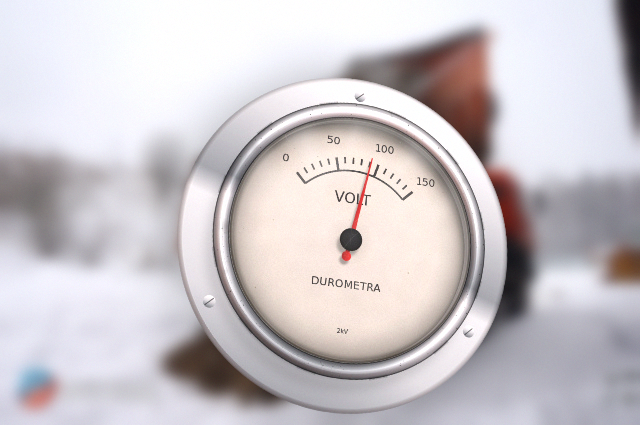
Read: 90 V
